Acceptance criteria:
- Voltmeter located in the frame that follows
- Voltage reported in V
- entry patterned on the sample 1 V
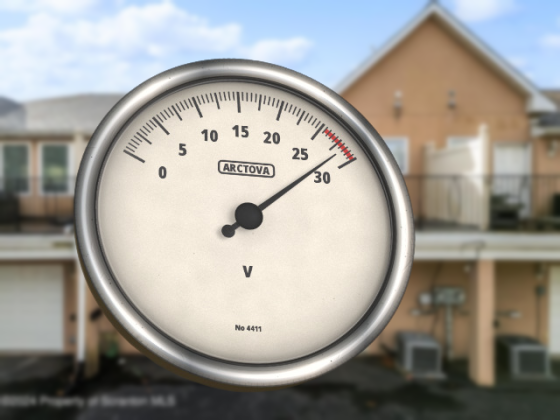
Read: 28.5 V
